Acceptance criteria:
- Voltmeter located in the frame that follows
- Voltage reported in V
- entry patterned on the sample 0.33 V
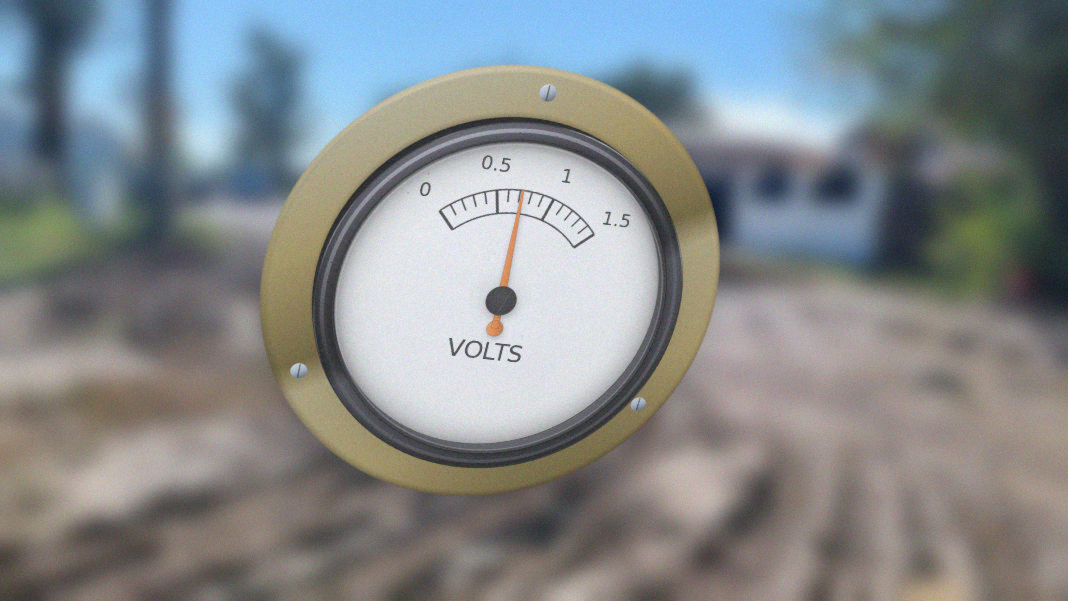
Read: 0.7 V
